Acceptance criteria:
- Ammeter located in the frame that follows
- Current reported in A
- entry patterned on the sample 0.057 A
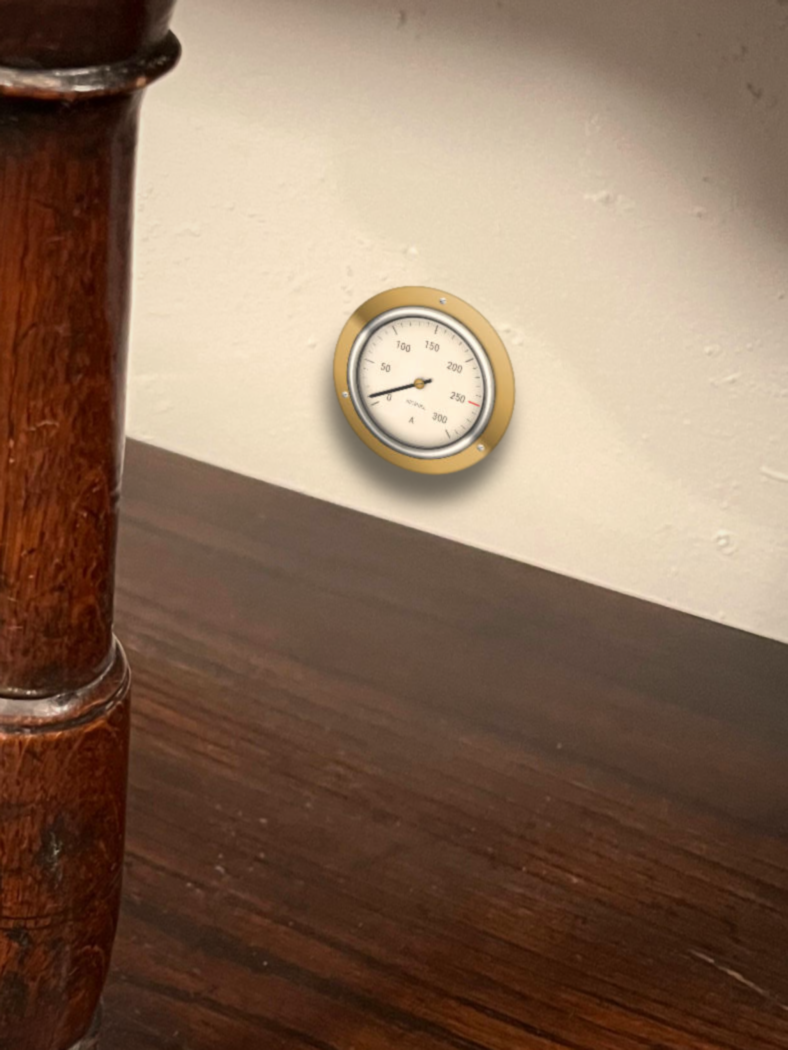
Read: 10 A
